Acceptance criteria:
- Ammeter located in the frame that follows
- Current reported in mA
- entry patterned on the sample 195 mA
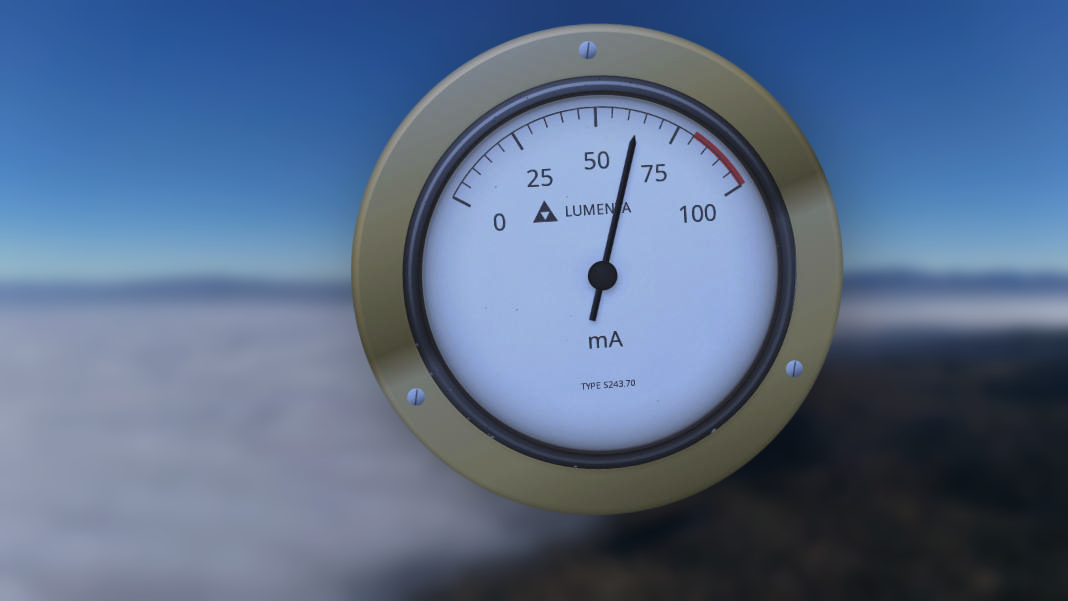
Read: 62.5 mA
